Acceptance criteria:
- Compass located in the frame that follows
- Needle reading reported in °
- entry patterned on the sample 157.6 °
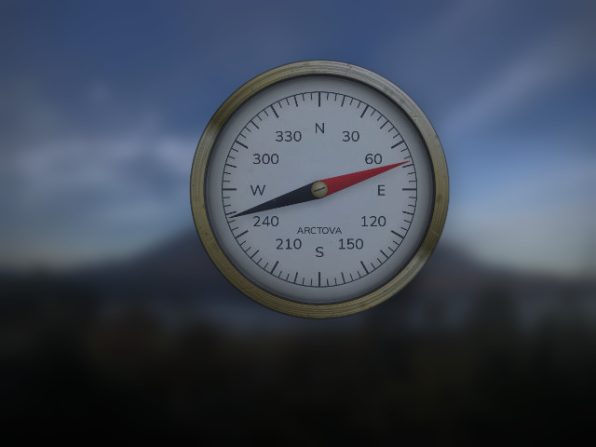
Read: 72.5 °
